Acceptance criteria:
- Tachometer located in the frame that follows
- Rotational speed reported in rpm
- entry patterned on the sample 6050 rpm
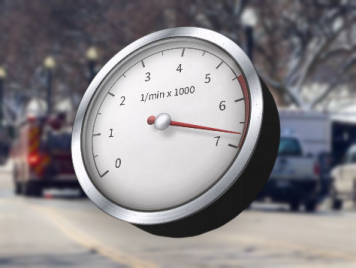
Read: 6750 rpm
